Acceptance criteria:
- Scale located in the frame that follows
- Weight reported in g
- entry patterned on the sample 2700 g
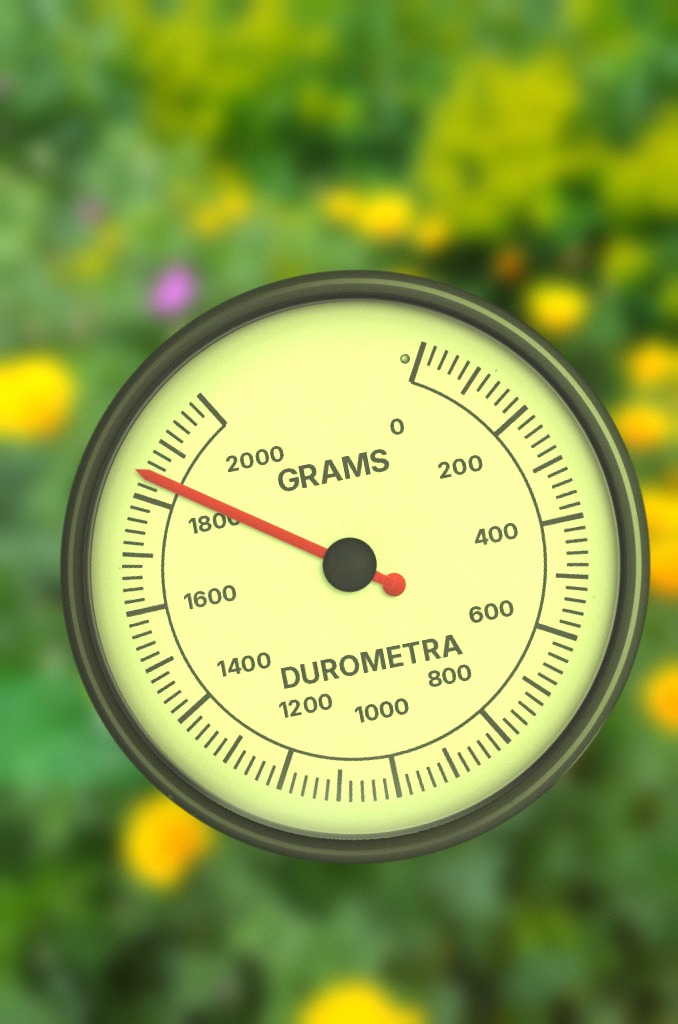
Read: 1840 g
